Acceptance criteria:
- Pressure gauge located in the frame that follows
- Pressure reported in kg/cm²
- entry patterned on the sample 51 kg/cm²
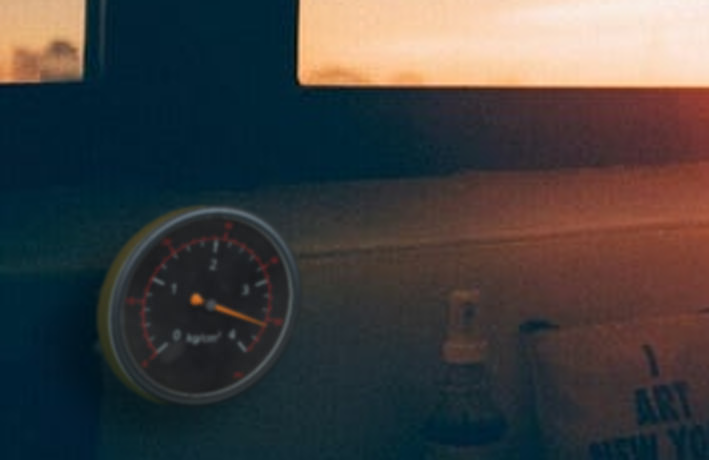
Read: 3.6 kg/cm²
